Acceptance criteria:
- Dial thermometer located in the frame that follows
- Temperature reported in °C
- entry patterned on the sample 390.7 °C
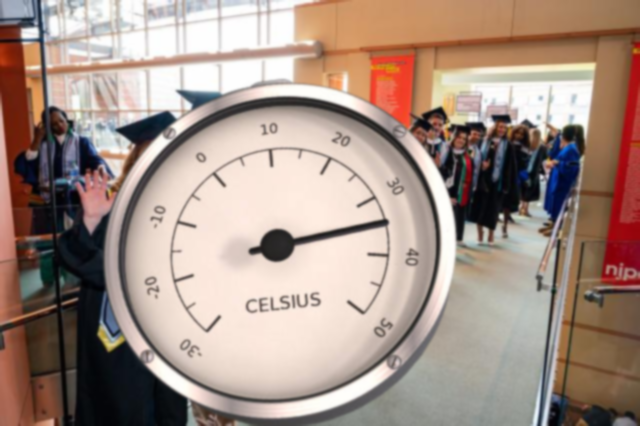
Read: 35 °C
